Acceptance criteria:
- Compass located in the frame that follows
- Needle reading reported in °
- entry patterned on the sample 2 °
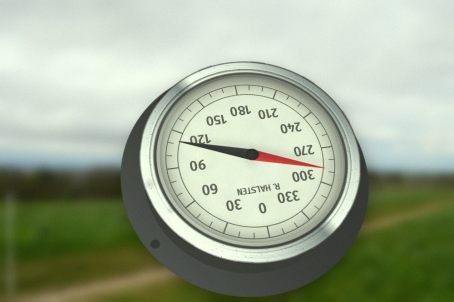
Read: 290 °
